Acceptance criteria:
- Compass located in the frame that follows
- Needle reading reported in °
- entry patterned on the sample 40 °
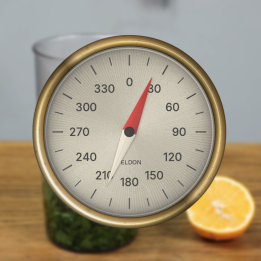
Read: 22.5 °
